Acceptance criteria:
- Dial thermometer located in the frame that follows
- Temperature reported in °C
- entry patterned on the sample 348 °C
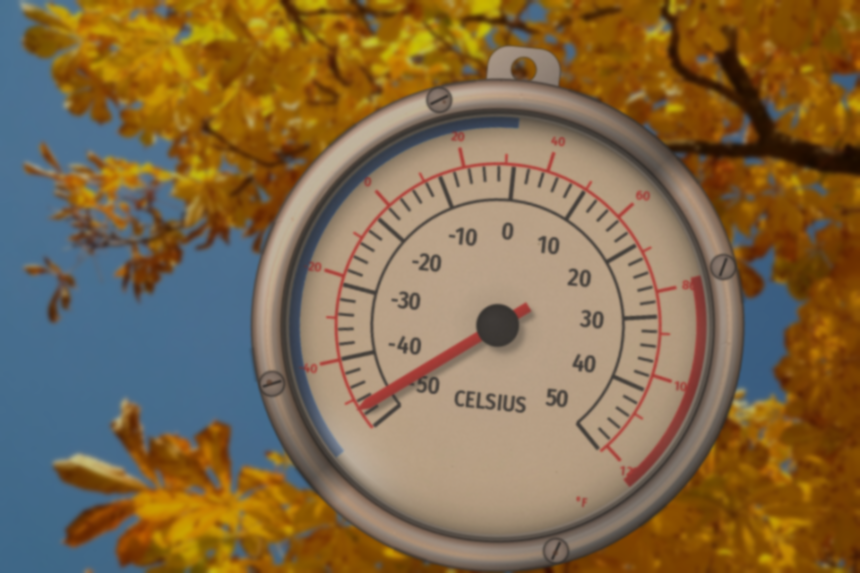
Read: -47 °C
